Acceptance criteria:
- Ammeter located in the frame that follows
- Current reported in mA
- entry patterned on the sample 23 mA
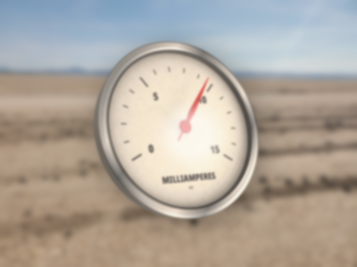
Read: 9.5 mA
